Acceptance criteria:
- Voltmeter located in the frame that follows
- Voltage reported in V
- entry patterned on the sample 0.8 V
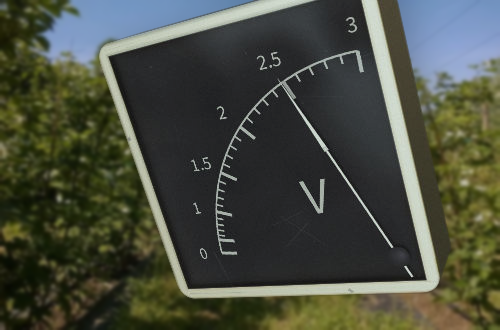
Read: 2.5 V
